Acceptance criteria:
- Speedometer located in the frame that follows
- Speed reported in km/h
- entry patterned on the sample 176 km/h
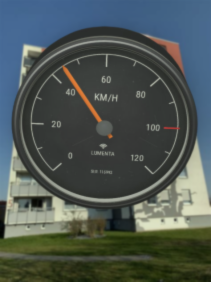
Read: 45 km/h
